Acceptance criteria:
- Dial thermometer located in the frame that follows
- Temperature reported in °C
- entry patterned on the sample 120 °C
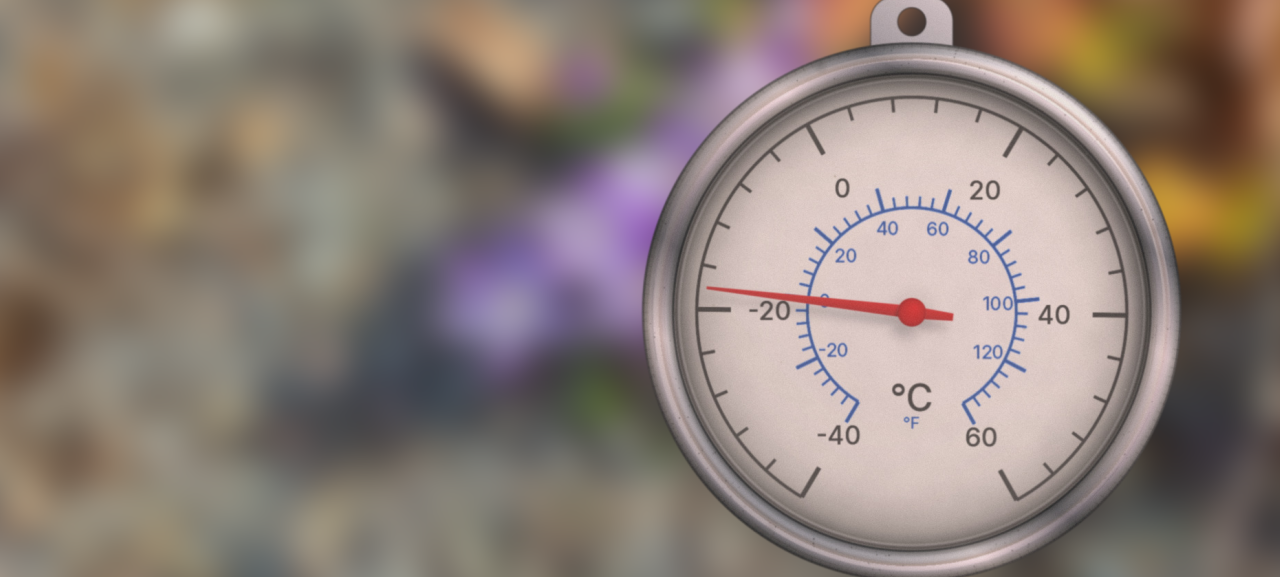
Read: -18 °C
